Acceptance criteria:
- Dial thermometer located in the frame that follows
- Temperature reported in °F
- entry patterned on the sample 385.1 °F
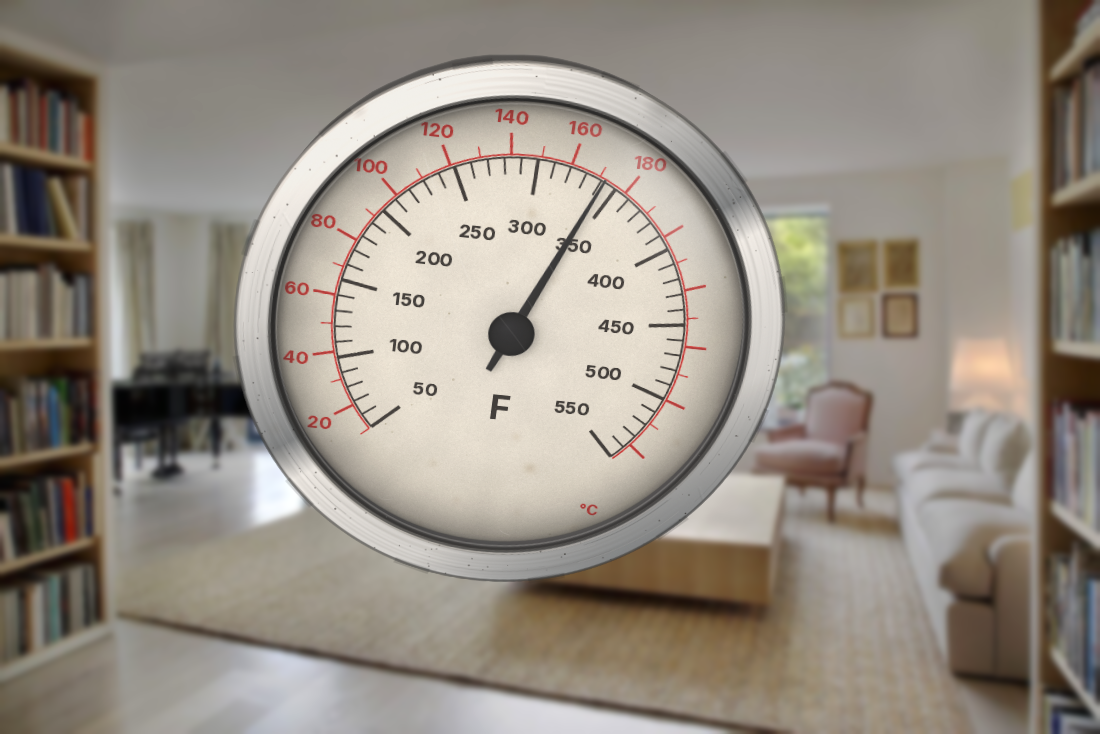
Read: 340 °F
